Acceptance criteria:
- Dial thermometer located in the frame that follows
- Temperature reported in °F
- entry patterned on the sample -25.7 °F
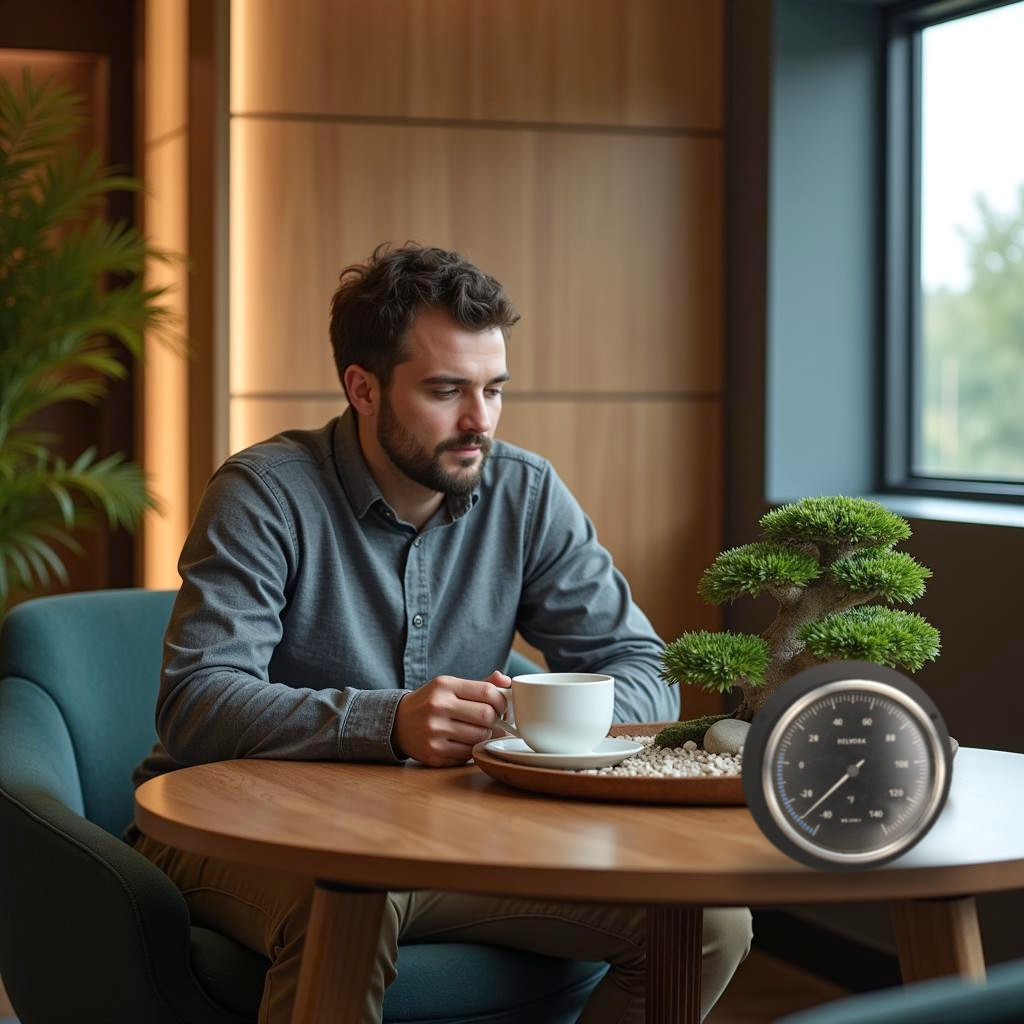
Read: -30 °F
